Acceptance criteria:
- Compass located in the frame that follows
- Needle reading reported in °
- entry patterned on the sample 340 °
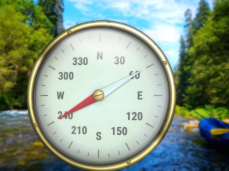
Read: 240 °
